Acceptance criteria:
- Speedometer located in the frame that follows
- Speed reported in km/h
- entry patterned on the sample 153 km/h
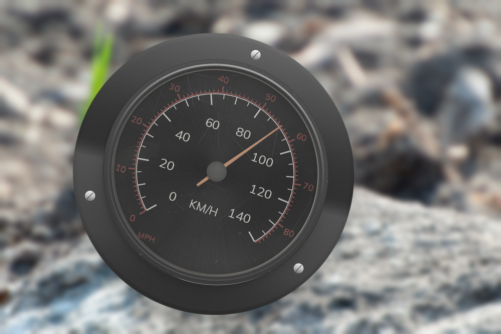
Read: 90 km/h
